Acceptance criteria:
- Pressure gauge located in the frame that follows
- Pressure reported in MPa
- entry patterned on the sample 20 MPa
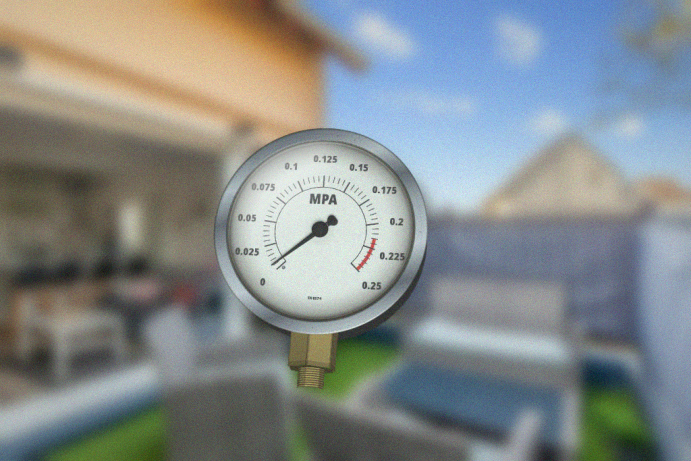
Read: 0.005 MPa
